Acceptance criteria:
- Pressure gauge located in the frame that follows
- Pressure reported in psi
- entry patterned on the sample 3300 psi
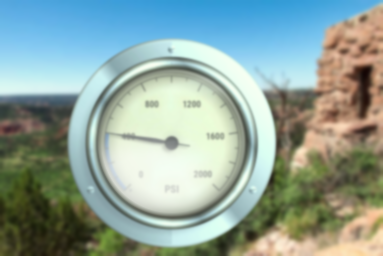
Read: 400 psi
